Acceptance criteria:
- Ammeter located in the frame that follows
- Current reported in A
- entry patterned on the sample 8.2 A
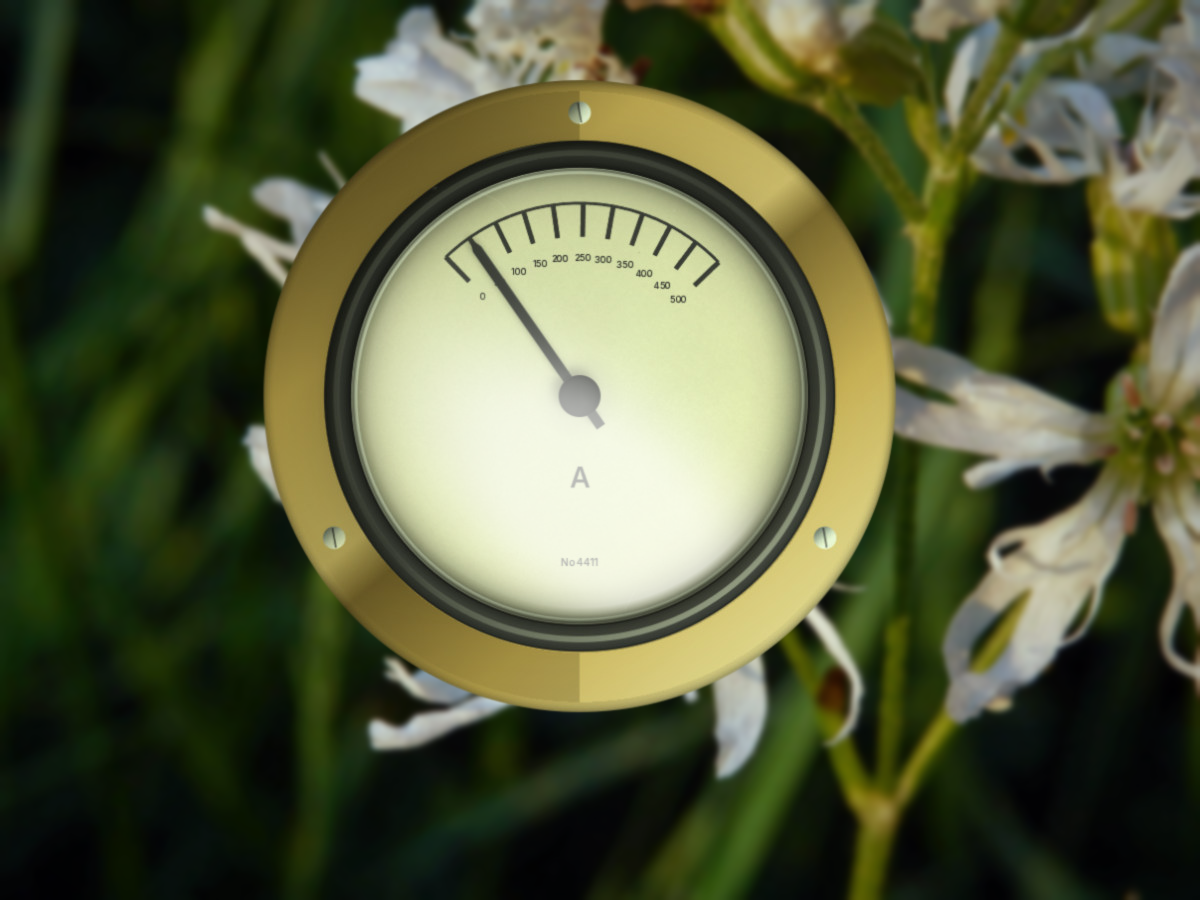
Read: 50 A
